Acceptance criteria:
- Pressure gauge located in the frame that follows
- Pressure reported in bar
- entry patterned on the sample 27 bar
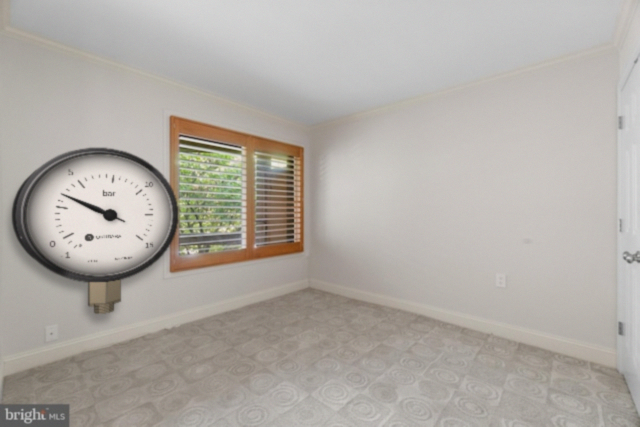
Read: 3.5 bar
